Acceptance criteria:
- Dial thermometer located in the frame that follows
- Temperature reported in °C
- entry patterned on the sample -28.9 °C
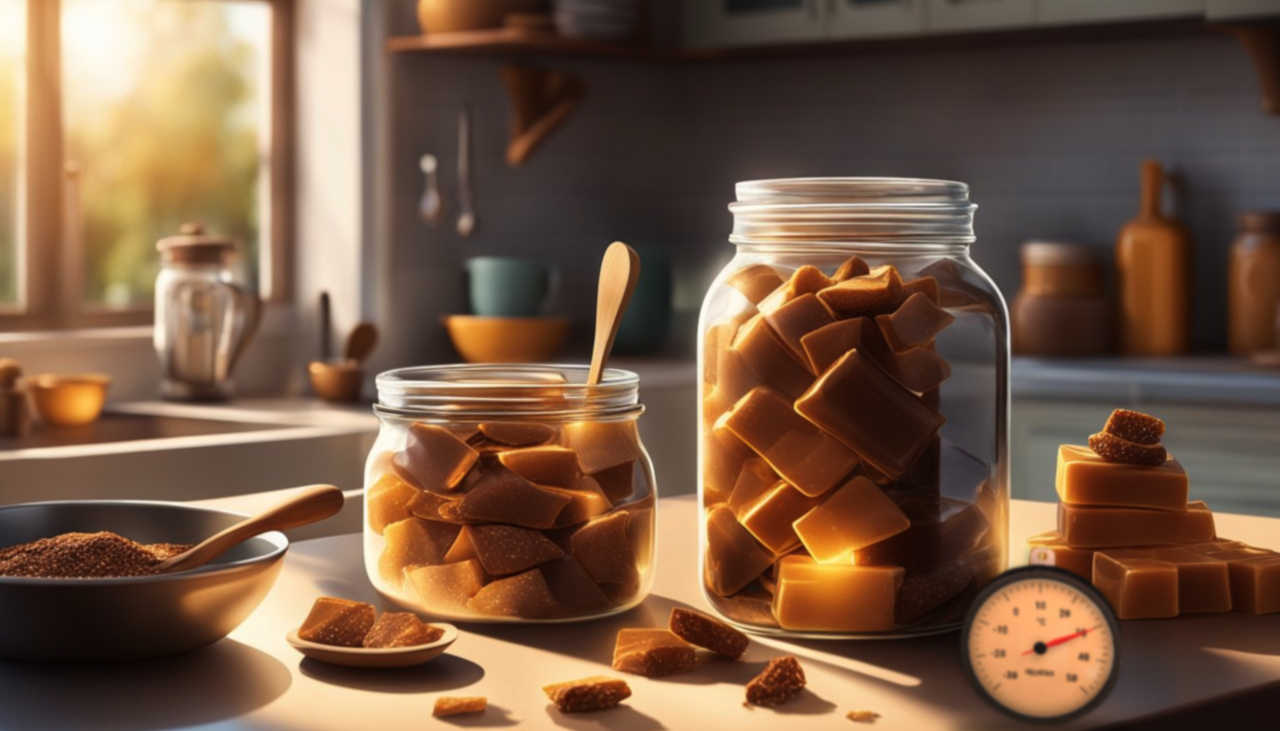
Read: 30 °C
